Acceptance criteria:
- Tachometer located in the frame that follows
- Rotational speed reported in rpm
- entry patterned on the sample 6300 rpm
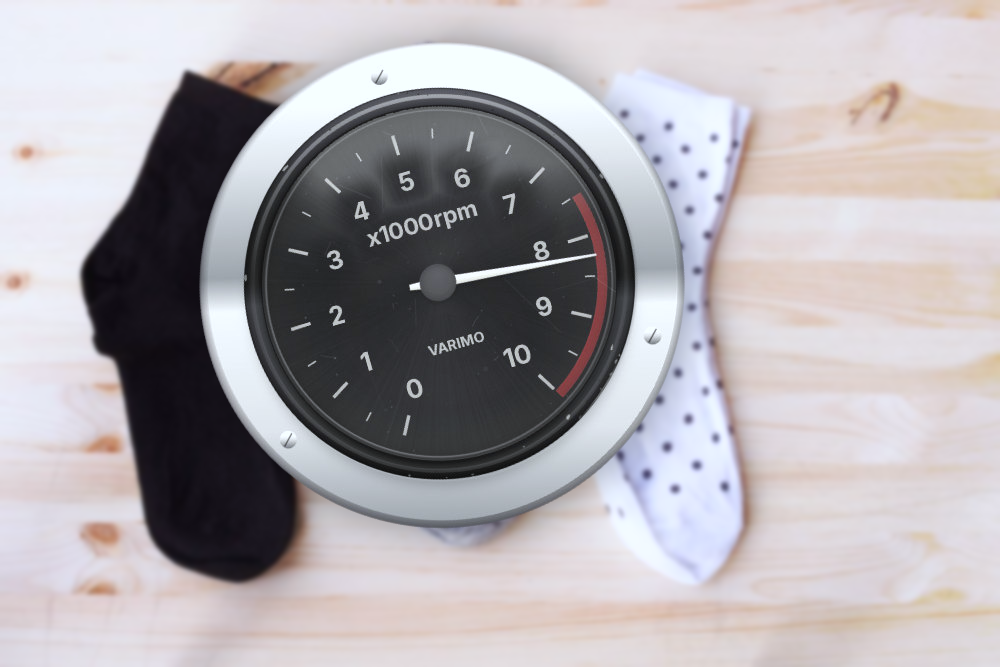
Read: 8250 rpm
